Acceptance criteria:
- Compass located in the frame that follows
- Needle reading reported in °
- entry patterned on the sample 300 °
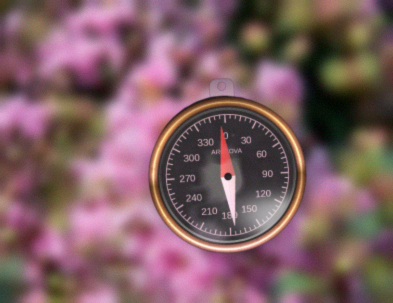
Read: 355 °
